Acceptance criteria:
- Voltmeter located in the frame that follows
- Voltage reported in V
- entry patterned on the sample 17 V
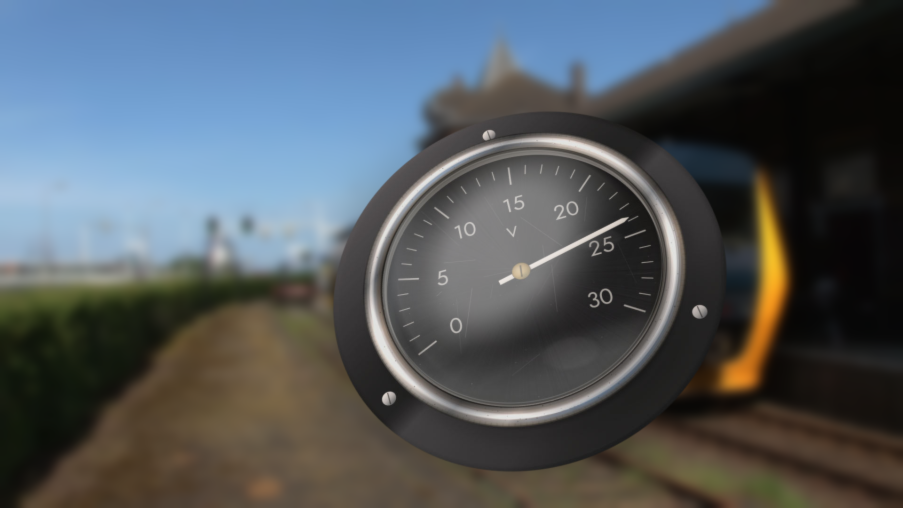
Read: 24 V
